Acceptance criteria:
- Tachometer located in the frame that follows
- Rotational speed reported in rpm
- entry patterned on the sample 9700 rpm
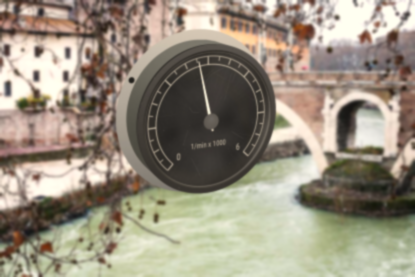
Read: 2750 rpm
